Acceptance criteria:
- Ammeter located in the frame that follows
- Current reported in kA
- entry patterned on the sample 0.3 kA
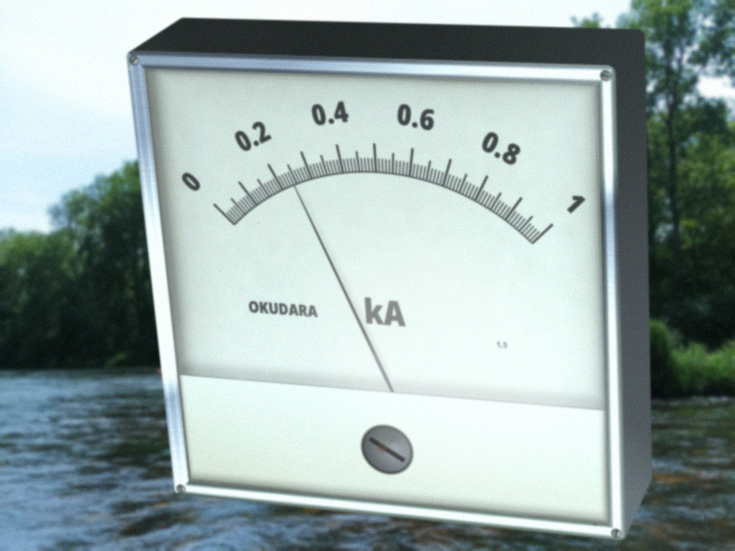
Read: 0.25 kA
